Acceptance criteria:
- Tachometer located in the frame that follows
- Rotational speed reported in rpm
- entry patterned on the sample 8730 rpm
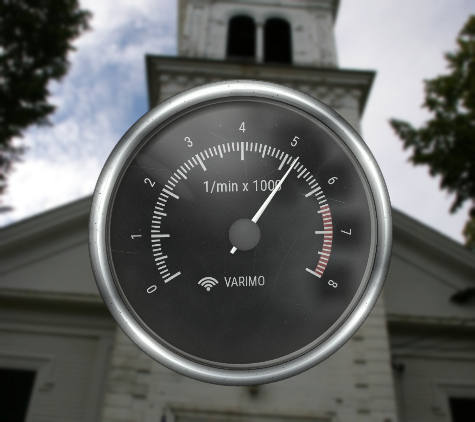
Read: 5200 rpm
